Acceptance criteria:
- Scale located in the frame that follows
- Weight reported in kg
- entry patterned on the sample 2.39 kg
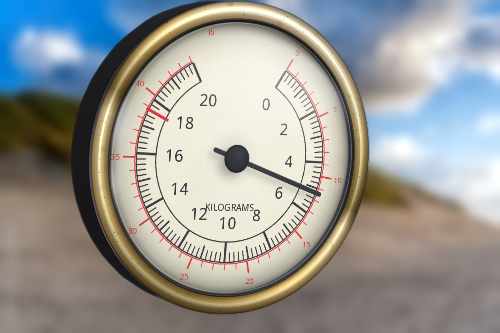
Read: 5.2 kg
